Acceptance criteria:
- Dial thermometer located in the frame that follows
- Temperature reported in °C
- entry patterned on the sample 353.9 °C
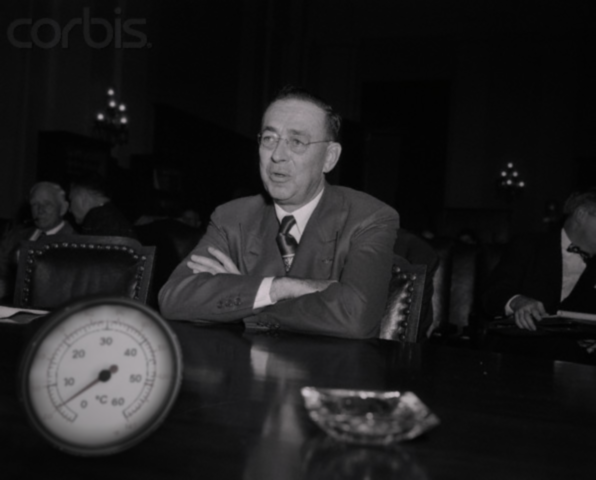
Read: 5 °C
